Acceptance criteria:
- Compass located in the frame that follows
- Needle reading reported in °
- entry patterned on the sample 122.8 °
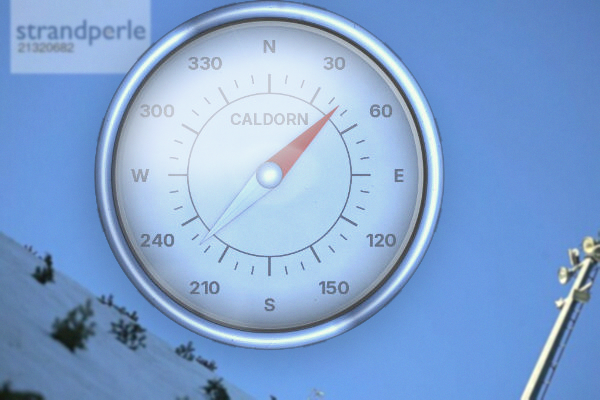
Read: 45 °
